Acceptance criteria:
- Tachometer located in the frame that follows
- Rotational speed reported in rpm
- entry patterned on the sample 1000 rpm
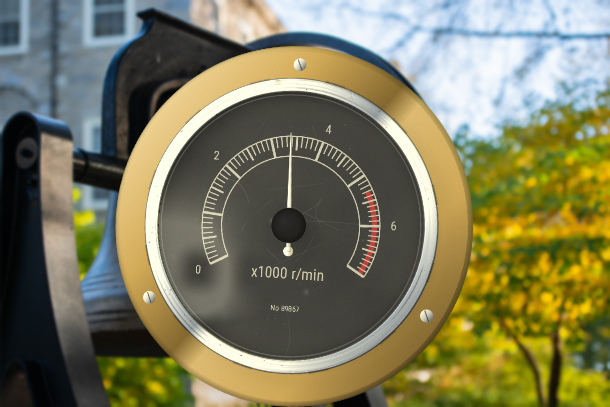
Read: 3400 rpm
